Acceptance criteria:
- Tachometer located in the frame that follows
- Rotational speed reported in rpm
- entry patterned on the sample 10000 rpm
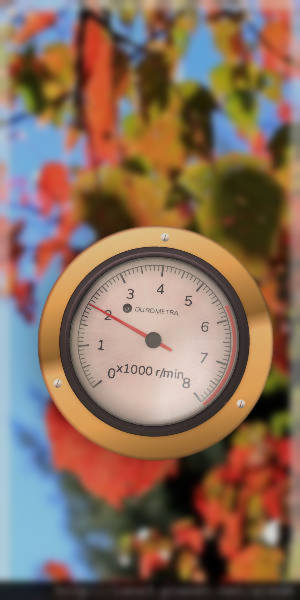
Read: 2000 rpm
